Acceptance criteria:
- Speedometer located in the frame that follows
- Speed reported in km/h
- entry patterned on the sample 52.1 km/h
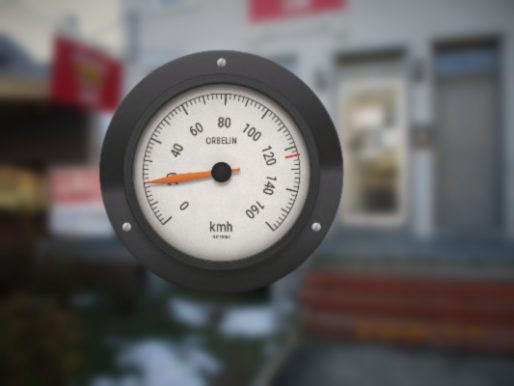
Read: 20 km/h
